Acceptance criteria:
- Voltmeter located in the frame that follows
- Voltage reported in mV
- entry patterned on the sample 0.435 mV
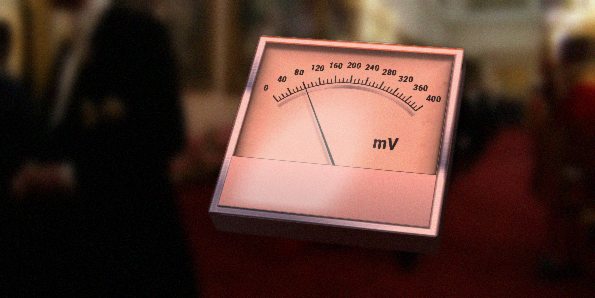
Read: 80 mV
